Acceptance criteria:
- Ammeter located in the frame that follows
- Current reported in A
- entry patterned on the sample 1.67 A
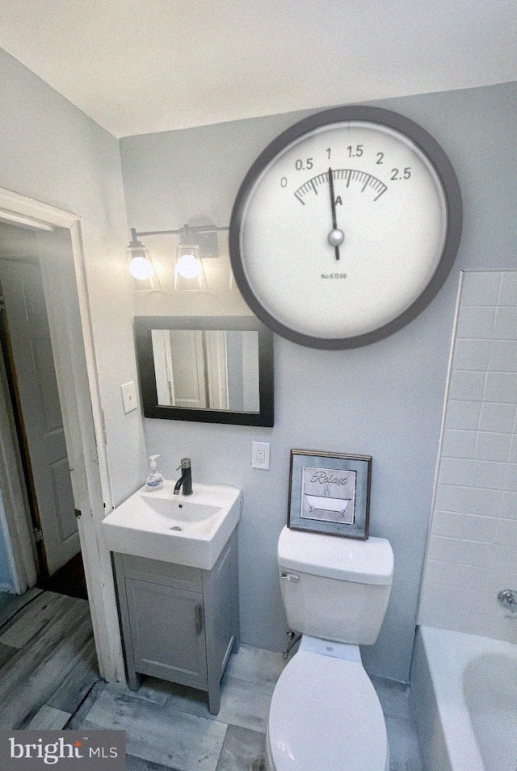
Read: 1 A
